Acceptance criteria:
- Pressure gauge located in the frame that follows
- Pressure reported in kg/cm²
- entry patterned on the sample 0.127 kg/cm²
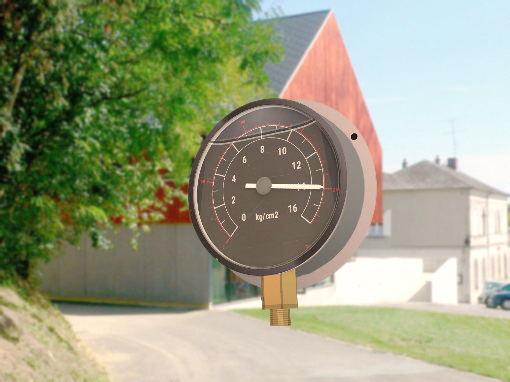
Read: 14 kg/cm²
